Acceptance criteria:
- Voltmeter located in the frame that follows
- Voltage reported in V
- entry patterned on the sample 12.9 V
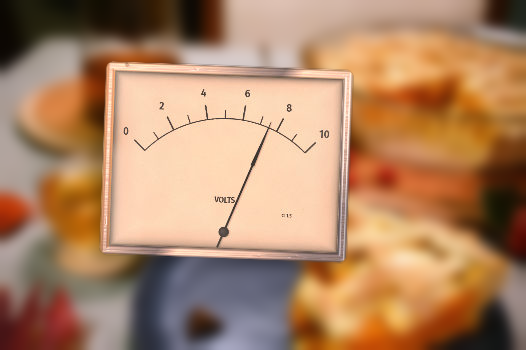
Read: 7.5 V
